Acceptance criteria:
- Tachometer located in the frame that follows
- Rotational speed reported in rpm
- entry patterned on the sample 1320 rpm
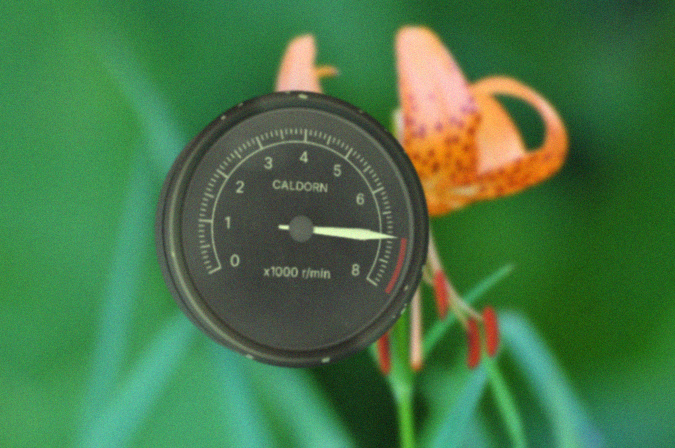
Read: 7000 rpm
